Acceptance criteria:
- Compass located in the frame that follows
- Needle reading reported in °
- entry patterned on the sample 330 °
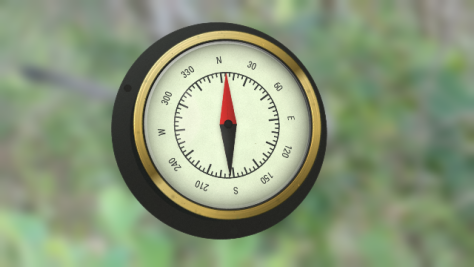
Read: 5 °
